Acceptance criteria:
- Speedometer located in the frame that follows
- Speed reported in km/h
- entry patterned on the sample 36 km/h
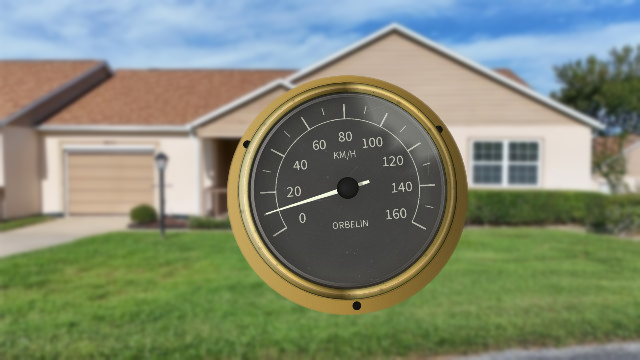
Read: 10 km/h
